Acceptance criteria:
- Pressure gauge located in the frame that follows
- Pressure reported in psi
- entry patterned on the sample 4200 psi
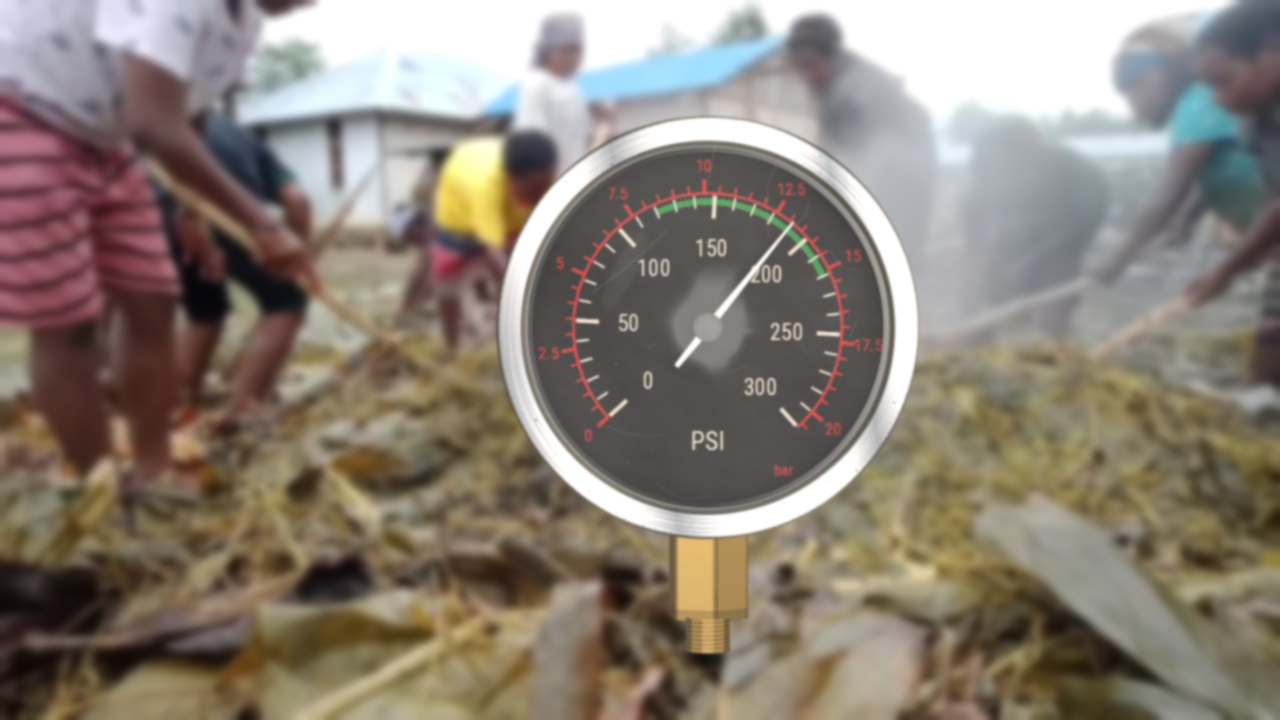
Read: 190 psi
